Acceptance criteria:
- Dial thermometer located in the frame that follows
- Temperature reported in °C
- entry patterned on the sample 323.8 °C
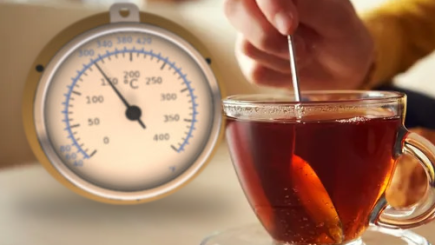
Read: 150 °C
